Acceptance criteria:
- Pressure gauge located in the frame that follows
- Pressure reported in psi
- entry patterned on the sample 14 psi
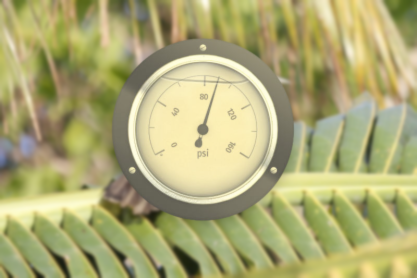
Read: 90 psi
